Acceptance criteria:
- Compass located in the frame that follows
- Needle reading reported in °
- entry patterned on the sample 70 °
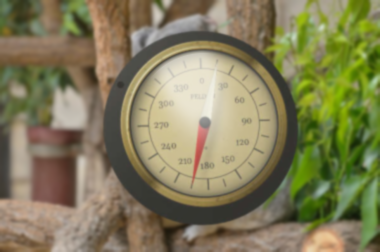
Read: 195 °
